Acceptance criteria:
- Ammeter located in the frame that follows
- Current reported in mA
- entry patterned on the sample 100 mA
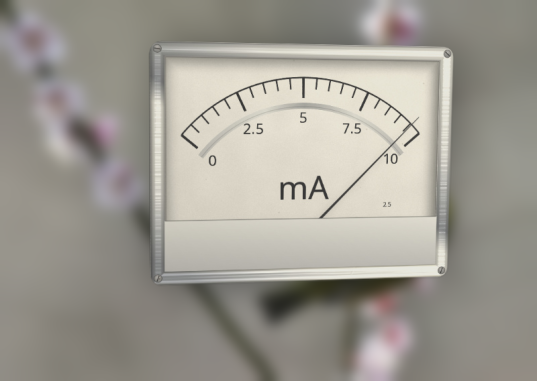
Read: 9.5 mA
